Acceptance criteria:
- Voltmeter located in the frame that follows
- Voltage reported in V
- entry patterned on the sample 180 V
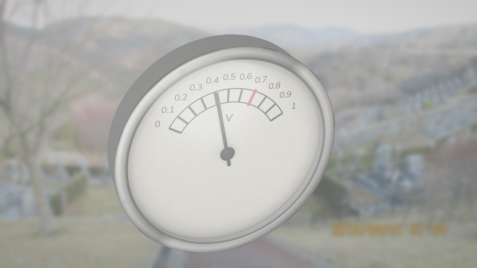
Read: 0.4 V
